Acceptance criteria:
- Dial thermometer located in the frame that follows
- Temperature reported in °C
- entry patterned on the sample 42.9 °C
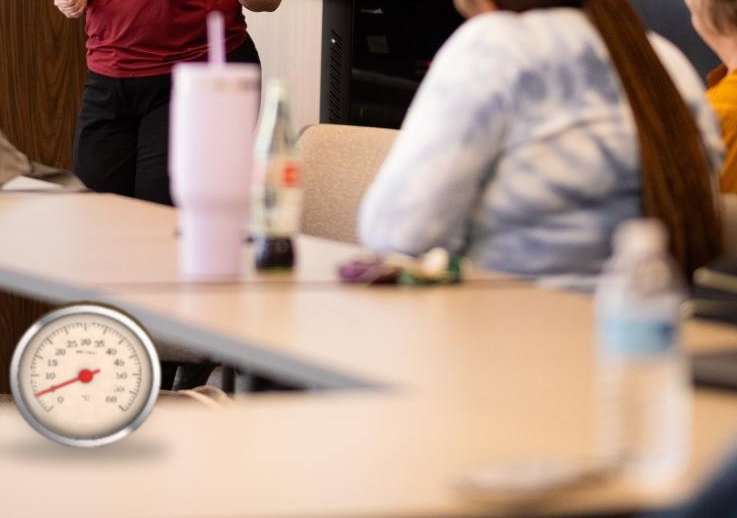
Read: 5 °C
